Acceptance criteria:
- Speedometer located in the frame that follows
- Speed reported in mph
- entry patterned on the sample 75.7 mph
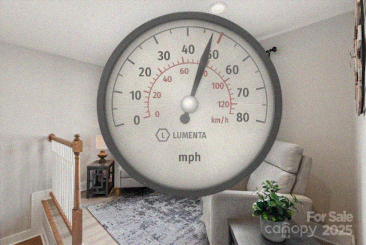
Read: 47.5 mph
